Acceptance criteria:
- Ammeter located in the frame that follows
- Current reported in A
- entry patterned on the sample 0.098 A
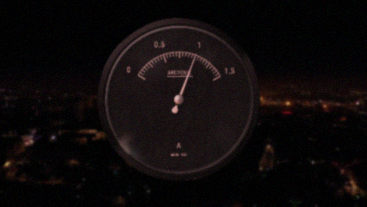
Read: 1 A
